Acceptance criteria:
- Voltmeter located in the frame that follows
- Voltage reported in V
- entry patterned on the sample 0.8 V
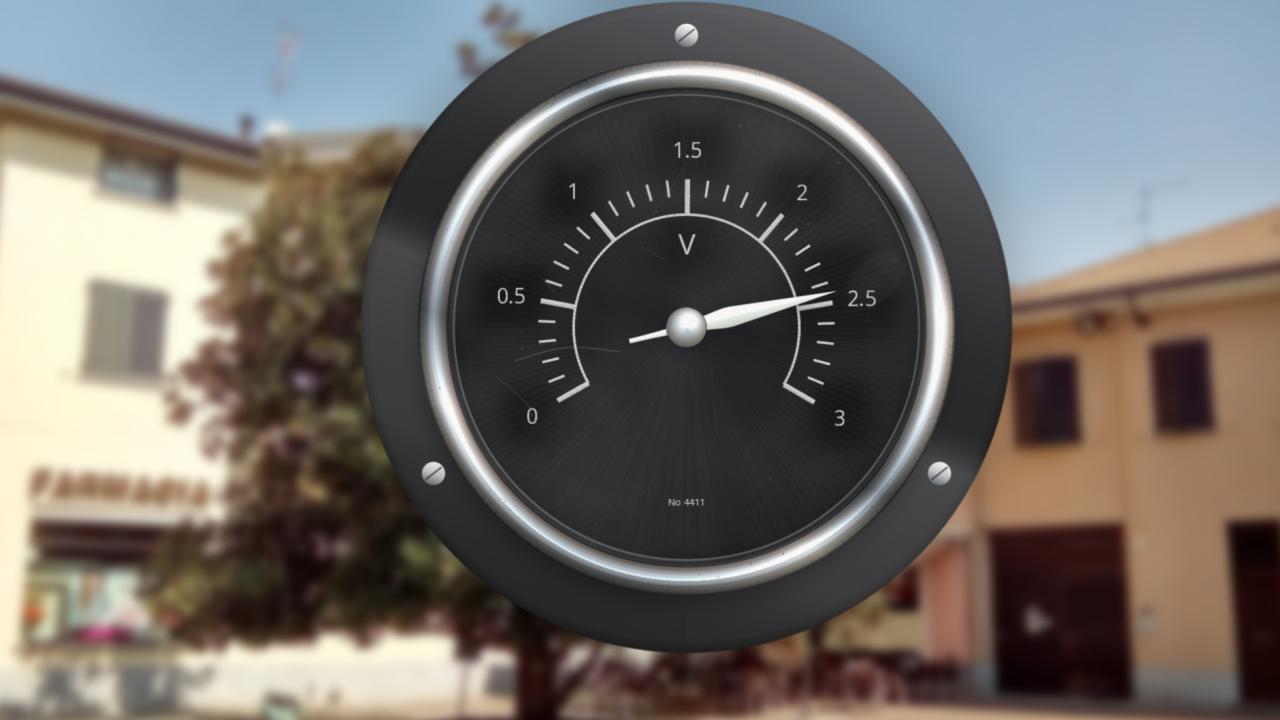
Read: 2.45 V
